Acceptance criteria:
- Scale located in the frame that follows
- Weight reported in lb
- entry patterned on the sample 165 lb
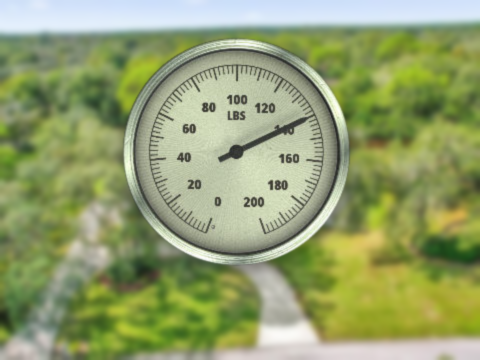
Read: 140 lb
